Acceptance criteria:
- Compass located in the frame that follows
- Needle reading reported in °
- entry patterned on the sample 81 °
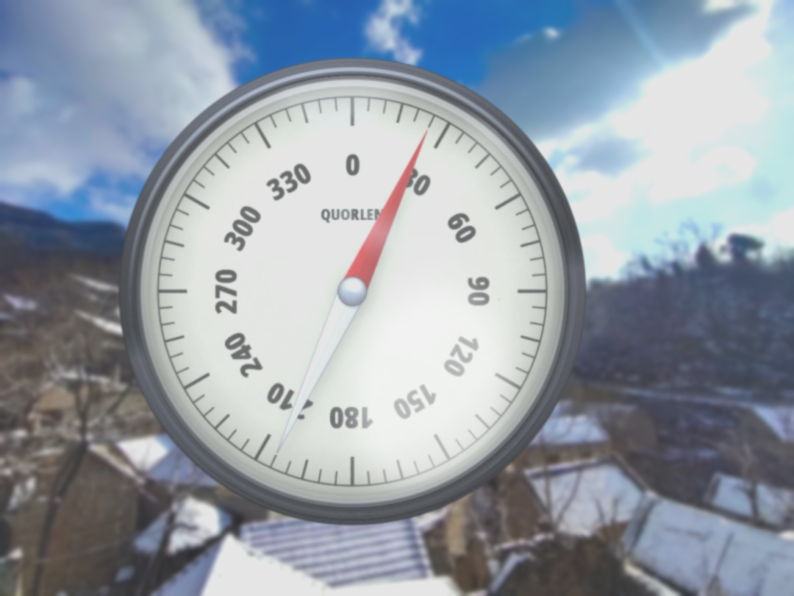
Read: 25 °
